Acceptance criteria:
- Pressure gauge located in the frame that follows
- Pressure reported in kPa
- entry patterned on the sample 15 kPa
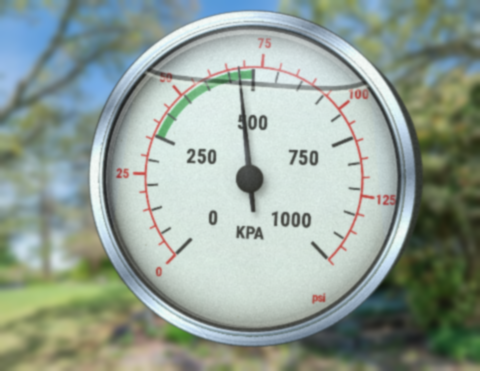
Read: 475 kPa
